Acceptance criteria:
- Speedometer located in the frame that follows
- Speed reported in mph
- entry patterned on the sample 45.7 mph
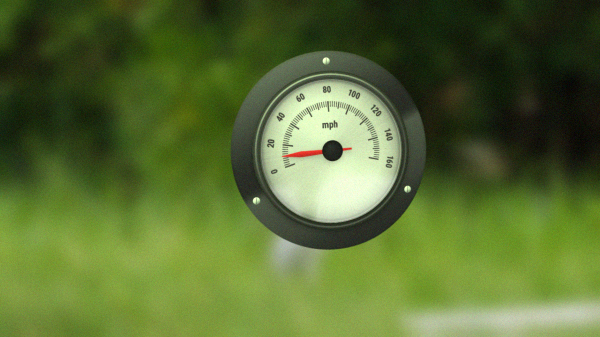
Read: 10 mph
